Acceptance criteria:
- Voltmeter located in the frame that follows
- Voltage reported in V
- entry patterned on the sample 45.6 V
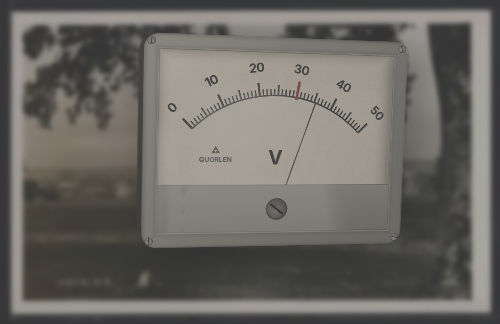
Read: 35 V
